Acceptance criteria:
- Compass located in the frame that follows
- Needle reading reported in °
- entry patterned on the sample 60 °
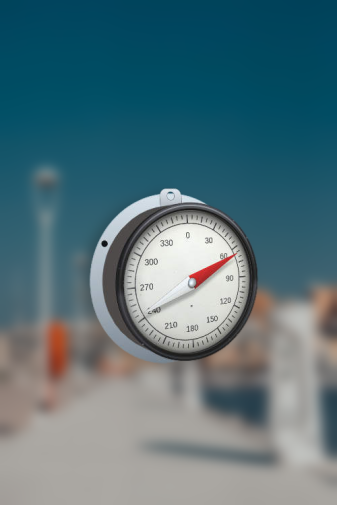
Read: 65 °
